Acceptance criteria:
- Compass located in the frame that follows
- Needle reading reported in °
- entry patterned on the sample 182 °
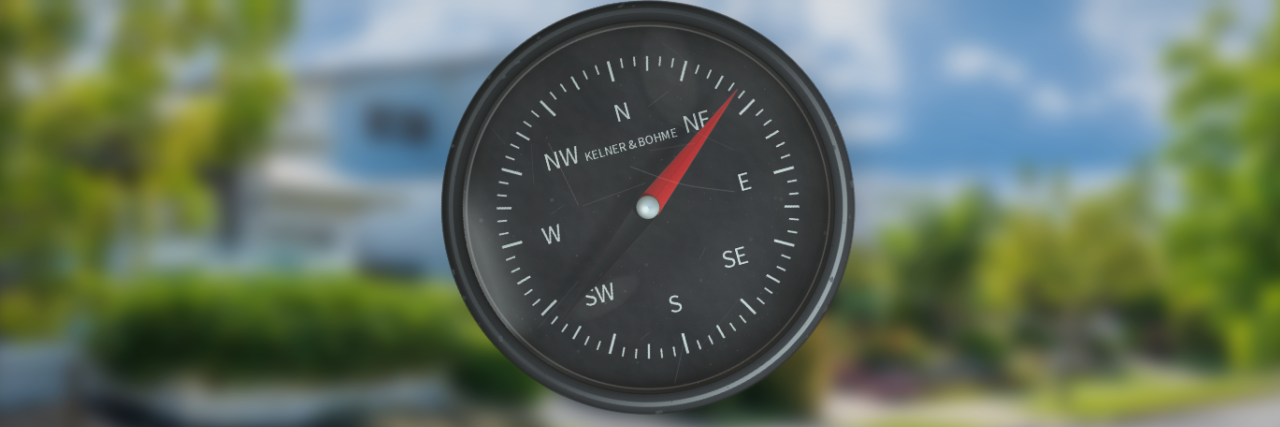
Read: 52.5 °
